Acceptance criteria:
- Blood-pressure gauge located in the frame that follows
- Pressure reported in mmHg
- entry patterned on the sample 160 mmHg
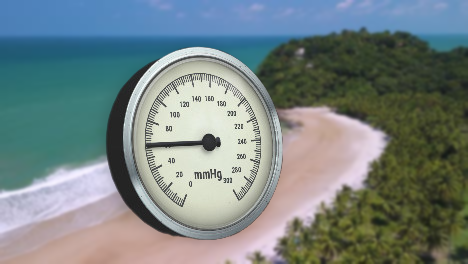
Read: 60 mmHg
